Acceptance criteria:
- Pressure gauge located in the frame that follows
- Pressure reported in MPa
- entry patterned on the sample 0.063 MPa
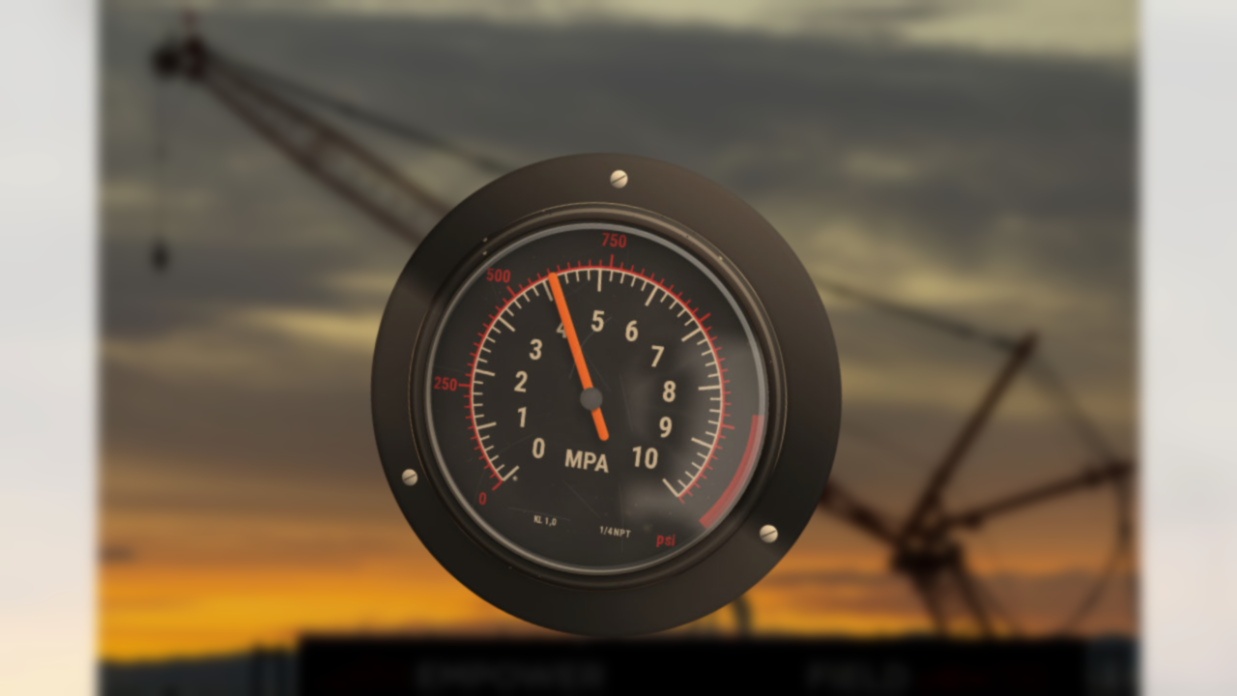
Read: 4.2 MPa
